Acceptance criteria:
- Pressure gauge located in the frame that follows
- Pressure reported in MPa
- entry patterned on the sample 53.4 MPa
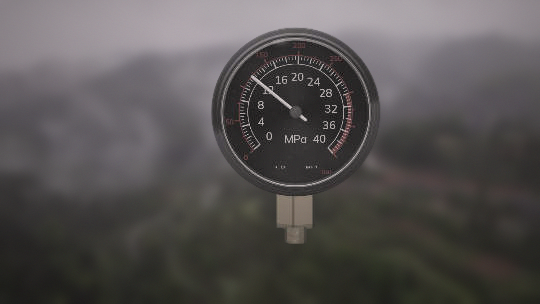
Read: 12 MPa
